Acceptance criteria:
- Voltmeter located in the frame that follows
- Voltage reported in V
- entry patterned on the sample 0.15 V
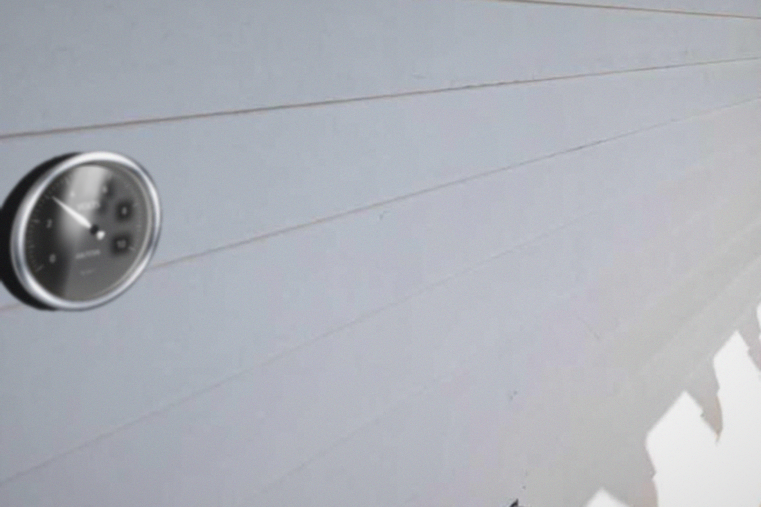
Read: 3 V
